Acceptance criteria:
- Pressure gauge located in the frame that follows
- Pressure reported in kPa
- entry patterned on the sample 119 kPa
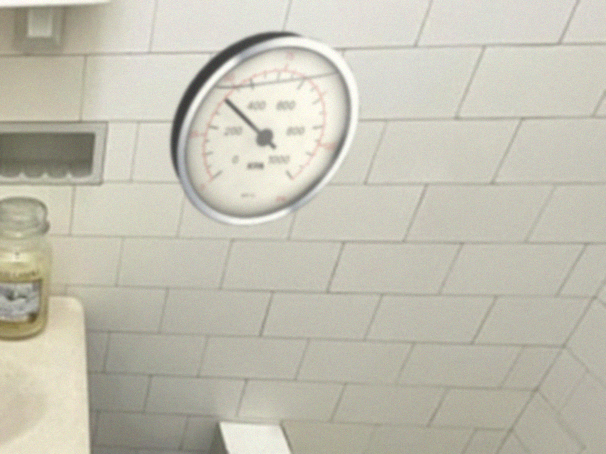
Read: 300 kPa
